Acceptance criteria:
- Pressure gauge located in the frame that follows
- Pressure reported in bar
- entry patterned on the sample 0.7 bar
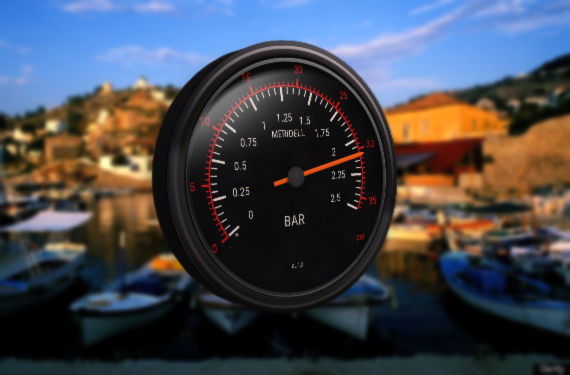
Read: 2.1 bar
